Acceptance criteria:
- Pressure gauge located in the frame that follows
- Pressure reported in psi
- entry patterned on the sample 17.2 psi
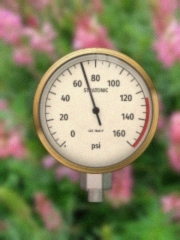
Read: 70 psi
